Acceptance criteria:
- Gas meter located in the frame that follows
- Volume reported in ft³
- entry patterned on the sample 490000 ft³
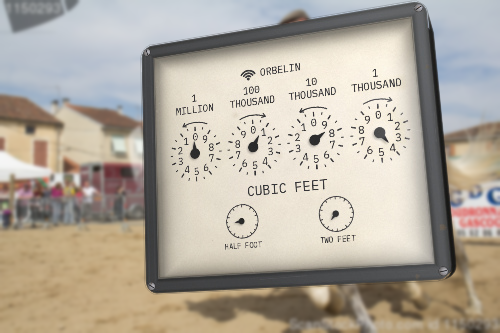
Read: 8400 ft³
